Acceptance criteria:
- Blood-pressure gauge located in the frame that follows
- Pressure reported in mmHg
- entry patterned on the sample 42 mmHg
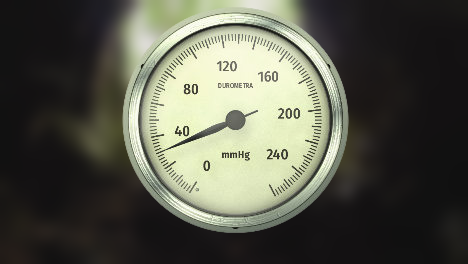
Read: 30 mmHg
